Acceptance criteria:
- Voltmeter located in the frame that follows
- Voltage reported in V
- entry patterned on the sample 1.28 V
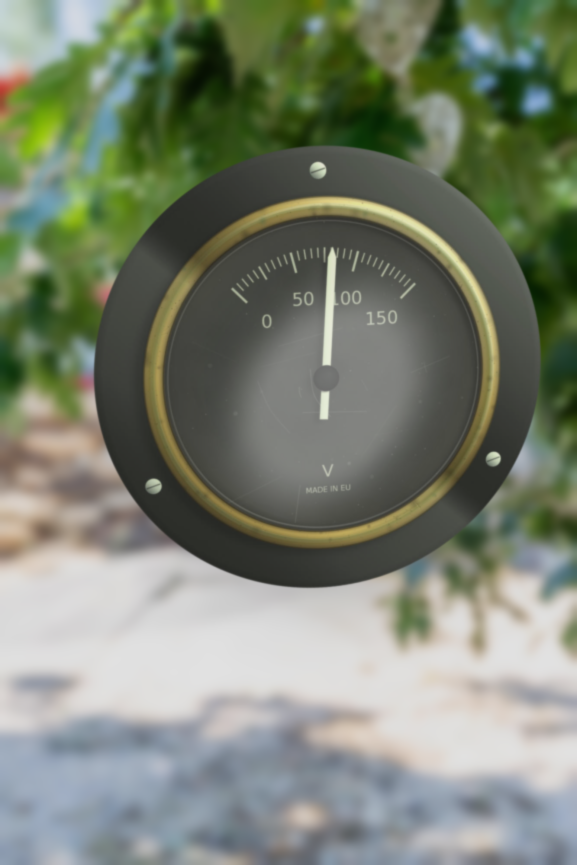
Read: 80 V
